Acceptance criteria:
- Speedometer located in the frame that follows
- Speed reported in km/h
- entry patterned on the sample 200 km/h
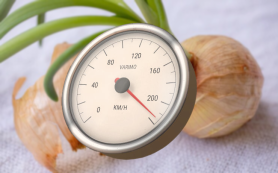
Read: 215 km/h
